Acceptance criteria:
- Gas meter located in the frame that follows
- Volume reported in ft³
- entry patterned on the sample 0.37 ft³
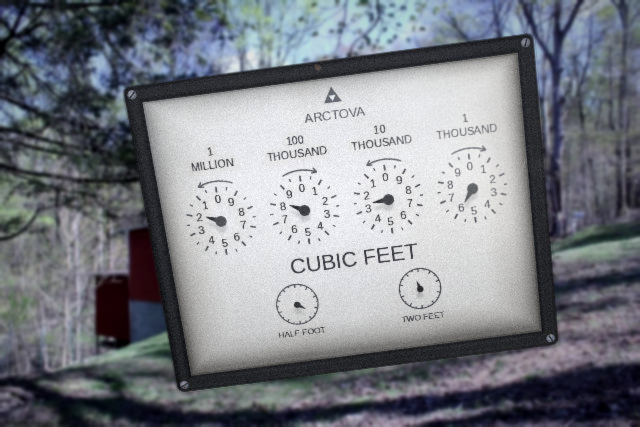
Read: 182600 ft³
